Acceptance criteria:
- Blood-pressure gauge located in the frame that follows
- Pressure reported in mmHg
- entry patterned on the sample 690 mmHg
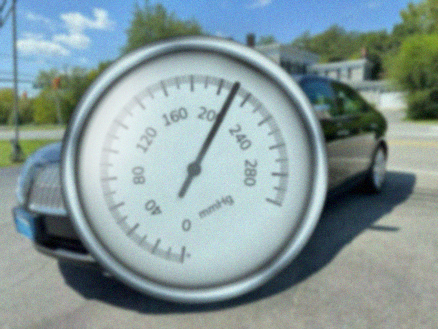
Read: 210 mmHg
